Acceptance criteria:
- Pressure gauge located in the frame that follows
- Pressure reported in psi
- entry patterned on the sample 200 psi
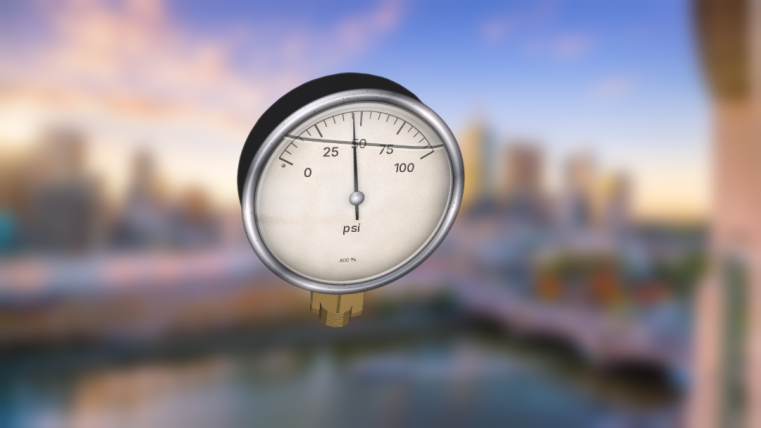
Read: 45 psi
